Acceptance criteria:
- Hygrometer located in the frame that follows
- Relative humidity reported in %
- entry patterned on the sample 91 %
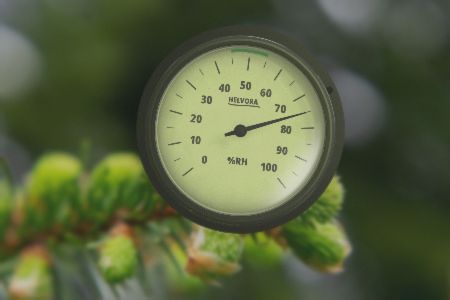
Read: 75 %
